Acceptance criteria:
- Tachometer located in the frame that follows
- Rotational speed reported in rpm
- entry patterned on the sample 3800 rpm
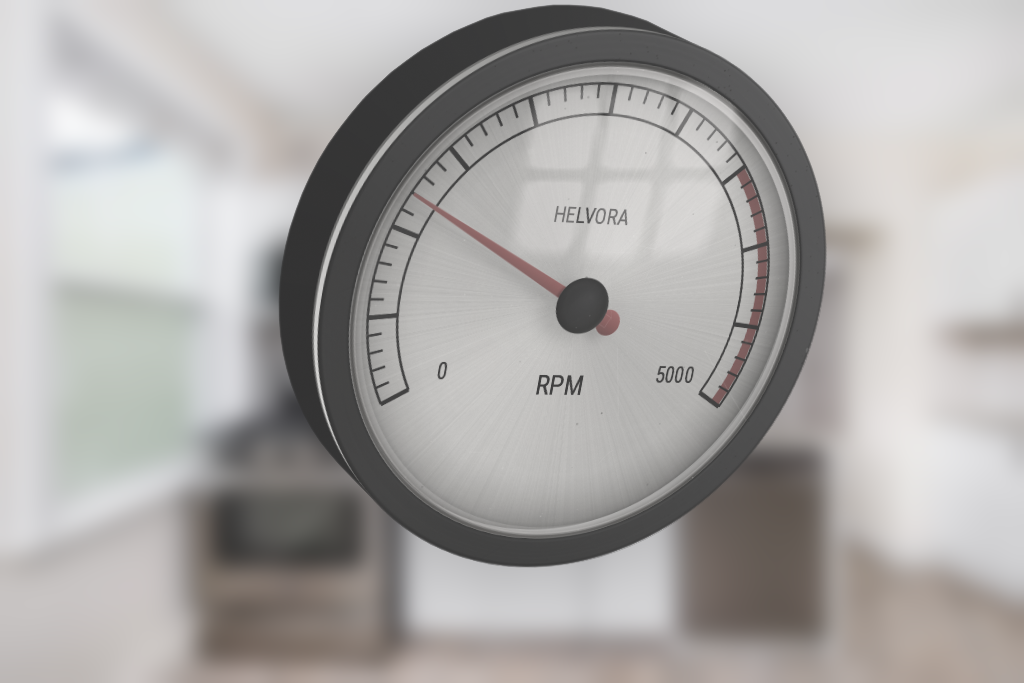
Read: 1200 rpm
